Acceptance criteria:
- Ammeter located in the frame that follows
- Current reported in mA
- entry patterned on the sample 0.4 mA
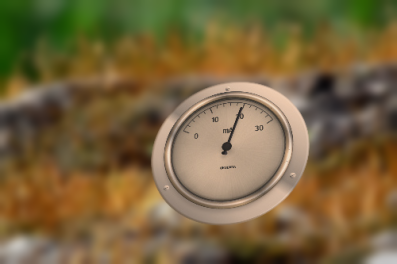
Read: 20 mA
